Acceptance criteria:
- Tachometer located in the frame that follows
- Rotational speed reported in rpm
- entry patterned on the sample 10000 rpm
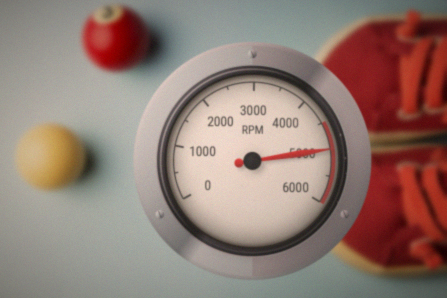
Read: 5000 rpm
